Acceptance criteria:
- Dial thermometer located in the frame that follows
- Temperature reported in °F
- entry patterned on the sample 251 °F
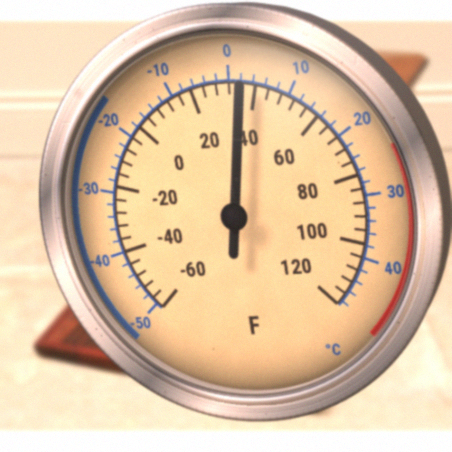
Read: 36 °F
